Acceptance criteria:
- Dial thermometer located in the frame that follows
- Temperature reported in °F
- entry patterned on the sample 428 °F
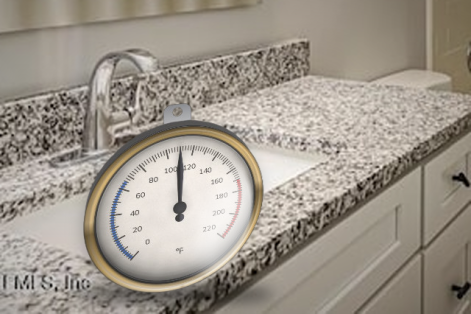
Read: 110 °F
